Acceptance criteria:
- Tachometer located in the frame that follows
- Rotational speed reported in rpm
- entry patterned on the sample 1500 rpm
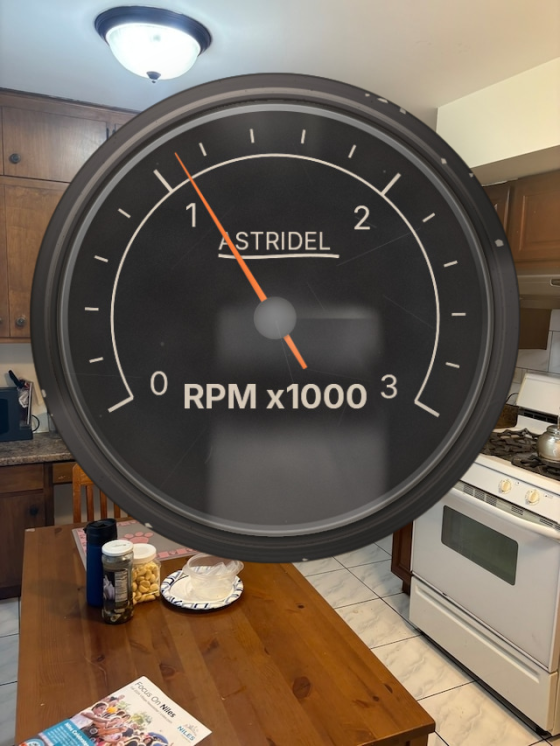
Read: 1100 rpm
